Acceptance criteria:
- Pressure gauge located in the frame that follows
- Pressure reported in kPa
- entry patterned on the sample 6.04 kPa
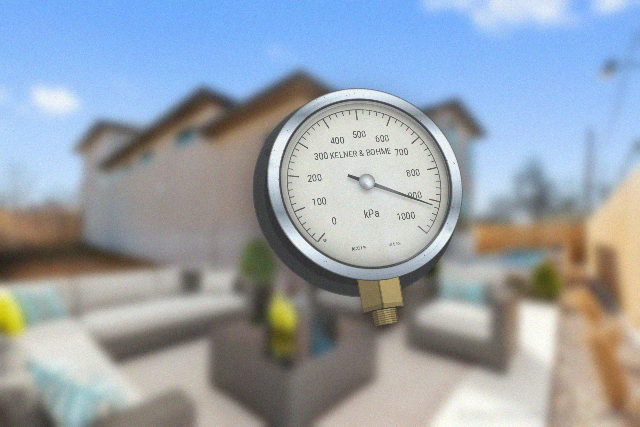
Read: 920 kPa
